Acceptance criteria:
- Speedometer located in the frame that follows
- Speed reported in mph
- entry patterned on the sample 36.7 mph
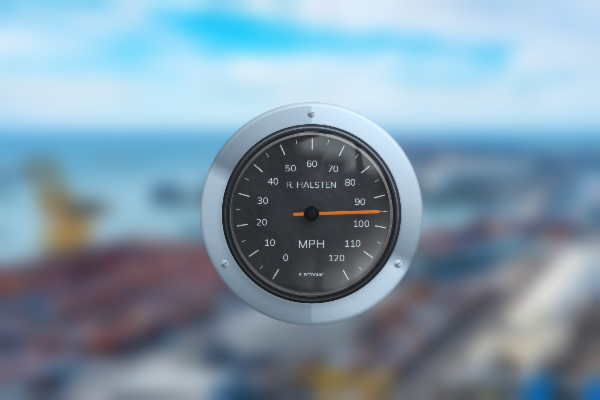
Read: 95 mph
